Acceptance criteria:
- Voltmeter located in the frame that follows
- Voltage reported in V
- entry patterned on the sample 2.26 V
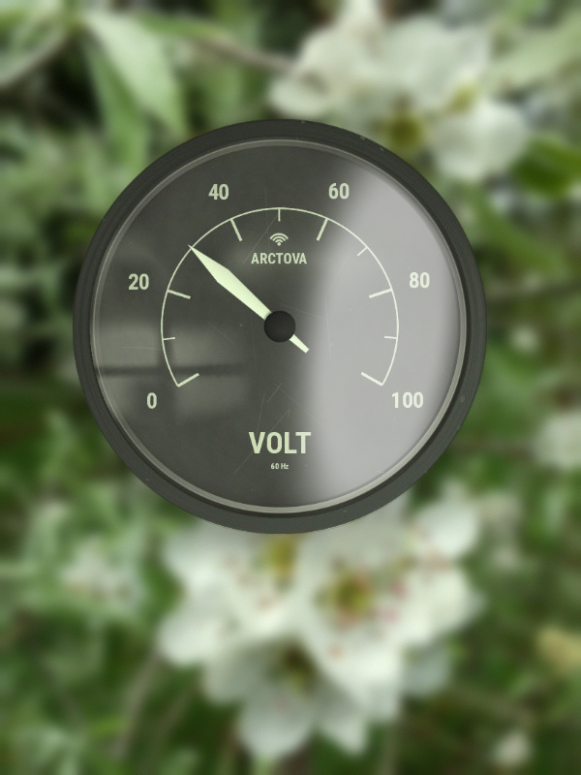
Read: 30 V
